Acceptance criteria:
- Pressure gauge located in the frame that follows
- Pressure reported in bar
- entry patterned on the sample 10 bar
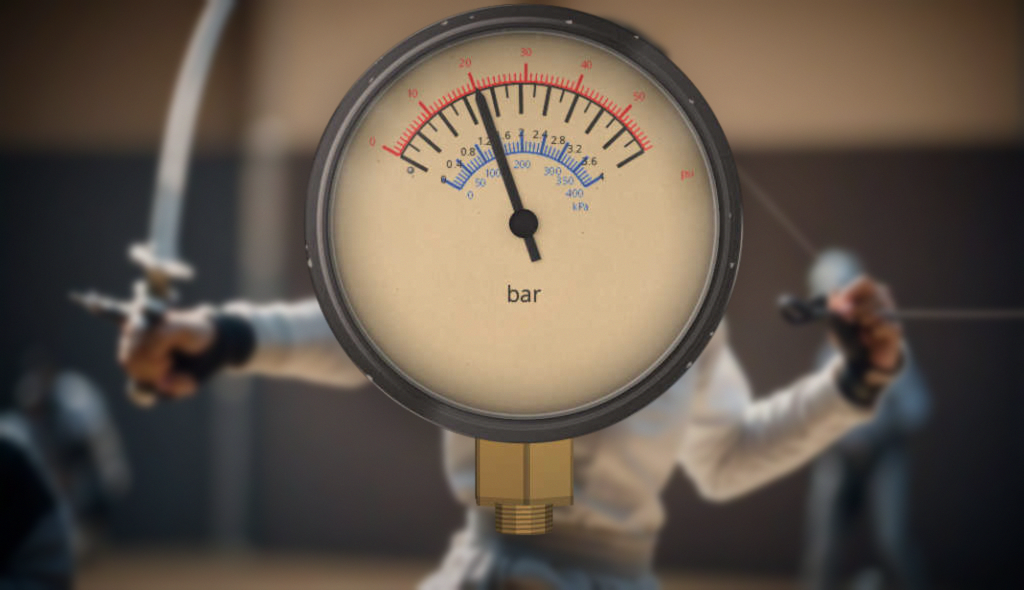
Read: 1.4 bar
